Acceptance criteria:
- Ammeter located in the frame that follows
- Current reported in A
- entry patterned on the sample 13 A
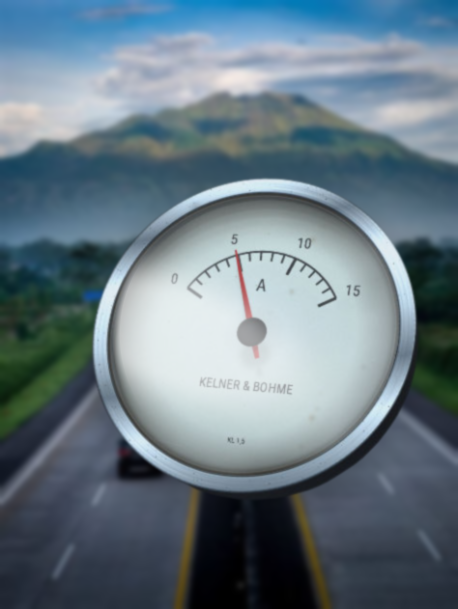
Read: 5 A
